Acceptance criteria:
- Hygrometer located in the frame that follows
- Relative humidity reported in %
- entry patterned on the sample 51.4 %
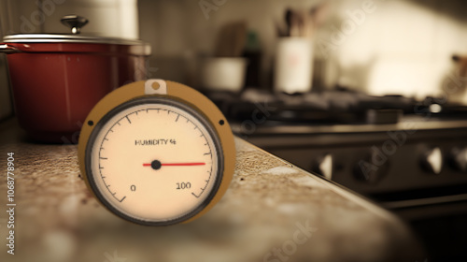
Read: 84 %
